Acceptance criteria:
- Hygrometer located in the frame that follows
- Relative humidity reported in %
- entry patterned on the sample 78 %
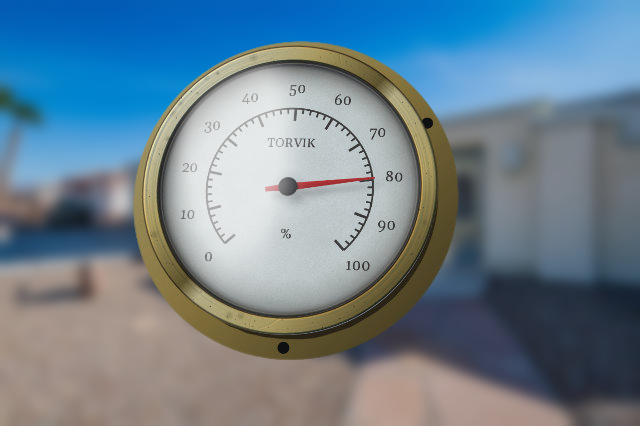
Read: 80 %
